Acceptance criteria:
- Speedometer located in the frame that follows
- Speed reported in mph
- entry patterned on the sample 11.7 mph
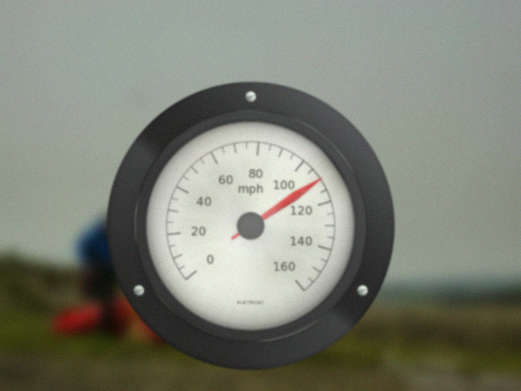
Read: 110 mph
